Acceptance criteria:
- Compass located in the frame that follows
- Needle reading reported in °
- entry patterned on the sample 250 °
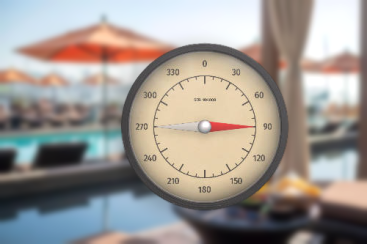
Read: 90 °
